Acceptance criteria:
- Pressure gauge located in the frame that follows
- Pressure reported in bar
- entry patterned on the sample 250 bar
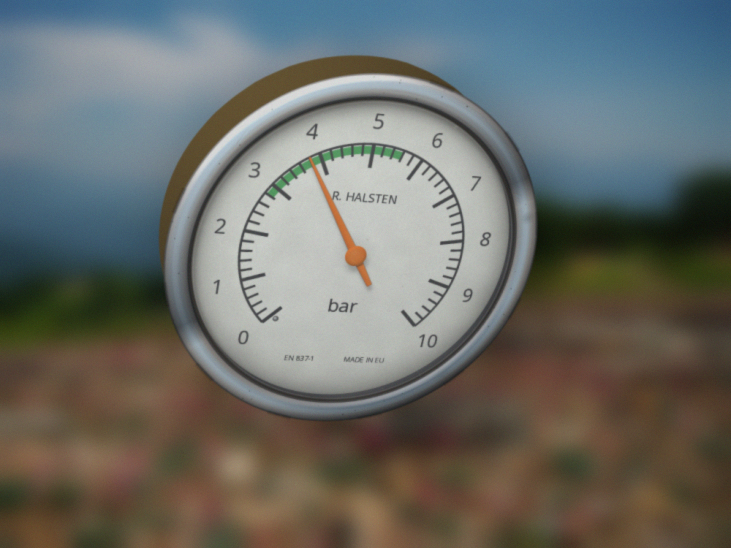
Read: 3.8 bar
